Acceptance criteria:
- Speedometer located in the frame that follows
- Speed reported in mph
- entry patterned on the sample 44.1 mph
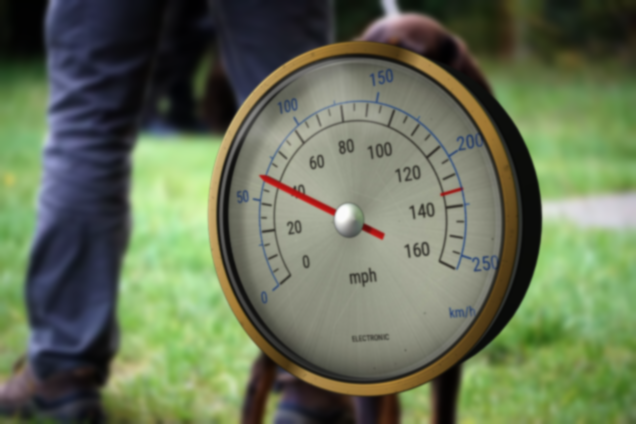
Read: 40 mph
